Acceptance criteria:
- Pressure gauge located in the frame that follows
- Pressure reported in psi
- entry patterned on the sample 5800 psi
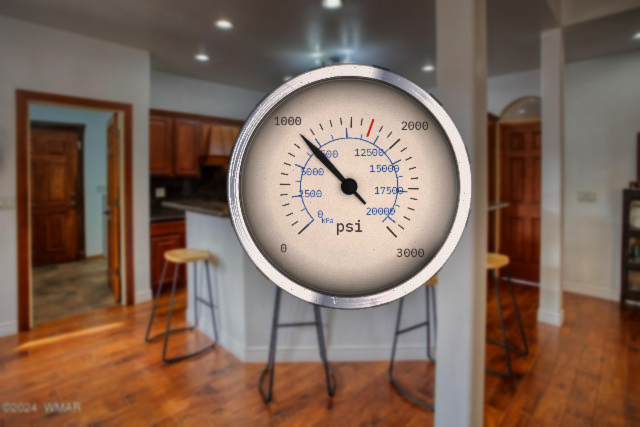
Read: 1000 psi
